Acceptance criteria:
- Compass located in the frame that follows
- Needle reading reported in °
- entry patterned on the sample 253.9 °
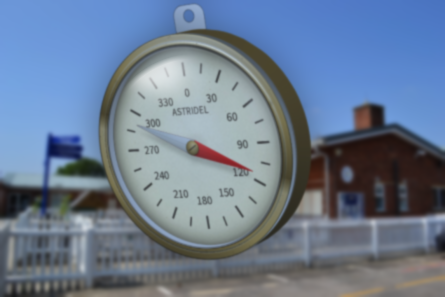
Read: 112.5 °
